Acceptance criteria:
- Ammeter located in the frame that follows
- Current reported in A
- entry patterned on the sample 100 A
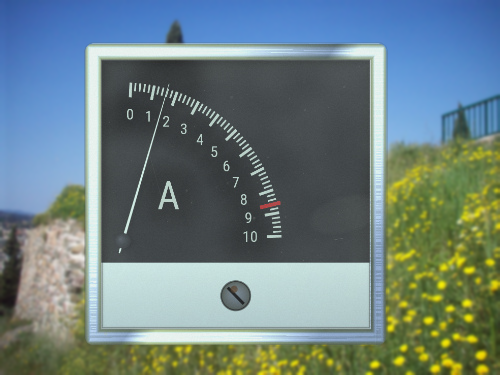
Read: 1.6 A
